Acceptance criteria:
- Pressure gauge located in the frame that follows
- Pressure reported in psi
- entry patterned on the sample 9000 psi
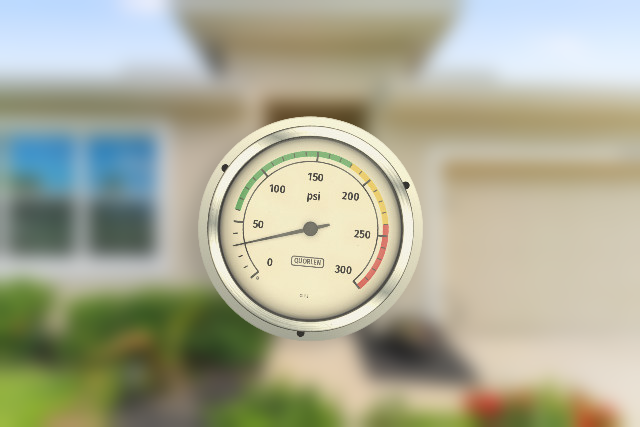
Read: 30 psi
